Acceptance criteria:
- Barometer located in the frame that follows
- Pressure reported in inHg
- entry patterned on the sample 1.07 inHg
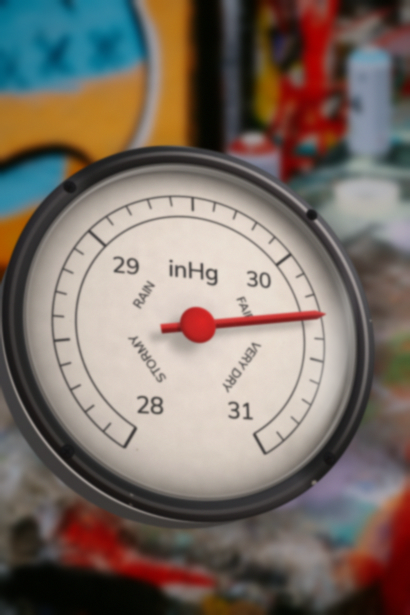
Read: 30.3 inHg
